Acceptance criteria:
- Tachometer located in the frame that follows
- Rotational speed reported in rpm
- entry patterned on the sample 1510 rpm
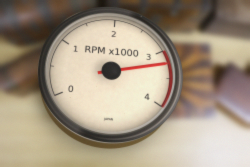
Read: 3250 rpm
